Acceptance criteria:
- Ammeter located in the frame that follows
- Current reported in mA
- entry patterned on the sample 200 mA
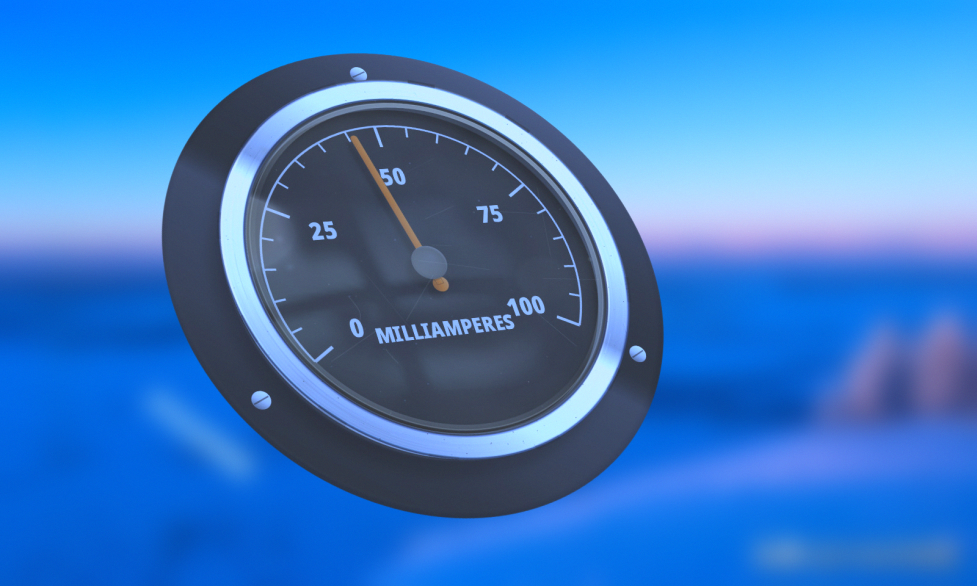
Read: 45 mA
